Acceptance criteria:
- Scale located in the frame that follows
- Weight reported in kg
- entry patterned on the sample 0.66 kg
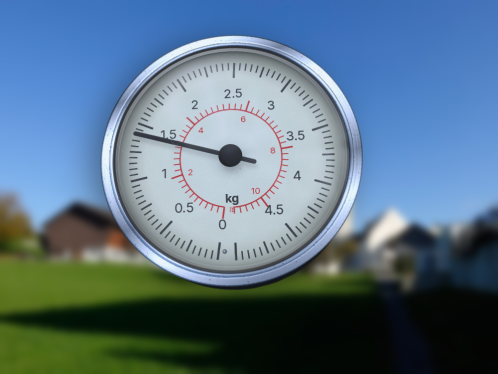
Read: 1.4 kg
